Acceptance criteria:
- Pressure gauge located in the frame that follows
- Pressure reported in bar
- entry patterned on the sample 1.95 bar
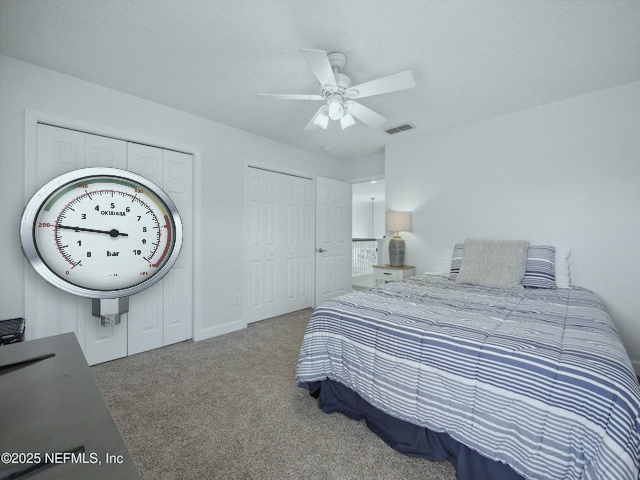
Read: 2 bar
